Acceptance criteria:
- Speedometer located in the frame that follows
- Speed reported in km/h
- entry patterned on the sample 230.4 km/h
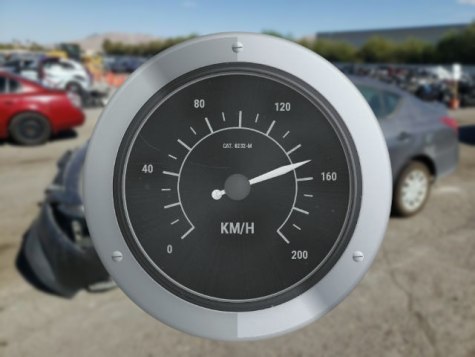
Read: 150 km/h
